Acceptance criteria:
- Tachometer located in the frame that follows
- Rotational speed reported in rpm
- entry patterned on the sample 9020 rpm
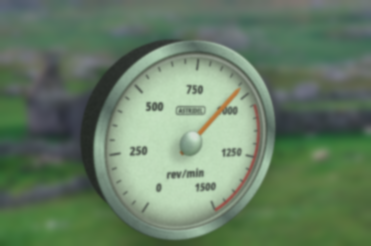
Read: 950 rpm
